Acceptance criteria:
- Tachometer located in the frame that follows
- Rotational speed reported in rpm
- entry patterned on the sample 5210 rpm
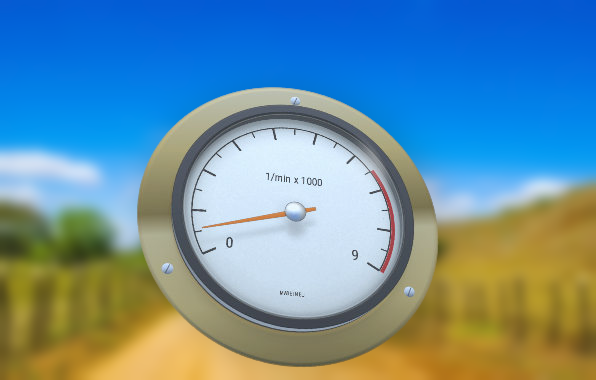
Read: 500 rpm
